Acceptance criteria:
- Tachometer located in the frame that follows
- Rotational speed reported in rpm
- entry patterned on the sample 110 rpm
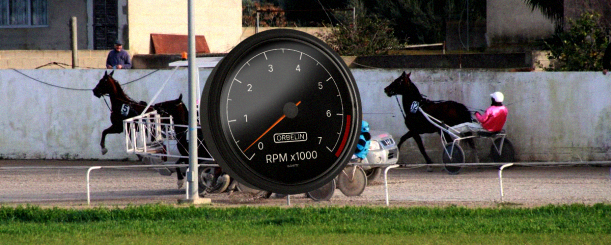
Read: 250 rpm
